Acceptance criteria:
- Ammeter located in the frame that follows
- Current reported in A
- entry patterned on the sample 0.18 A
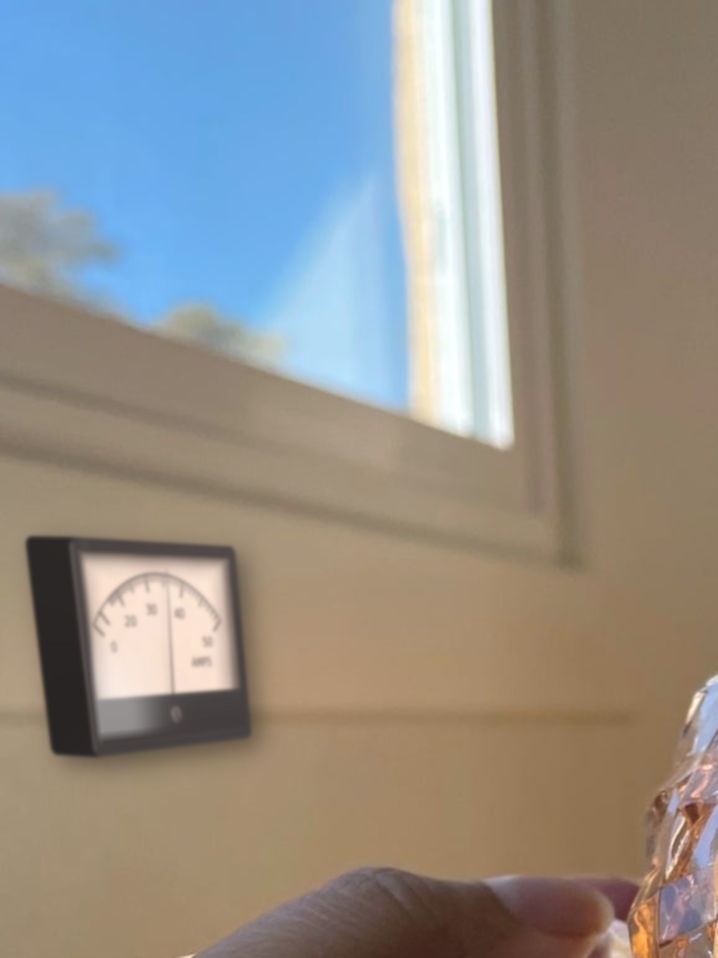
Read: 35 A
